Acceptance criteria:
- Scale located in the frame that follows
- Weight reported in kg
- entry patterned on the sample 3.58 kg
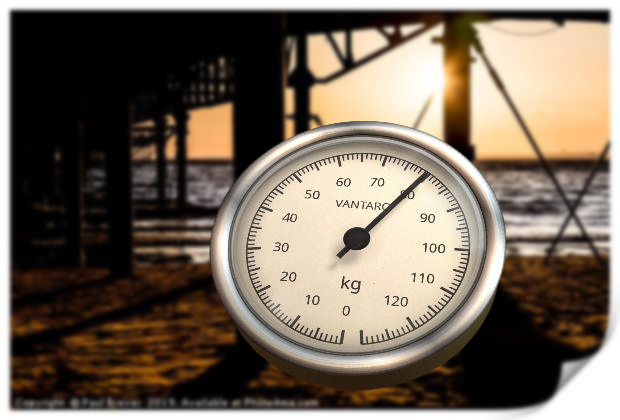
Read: 80 kg
